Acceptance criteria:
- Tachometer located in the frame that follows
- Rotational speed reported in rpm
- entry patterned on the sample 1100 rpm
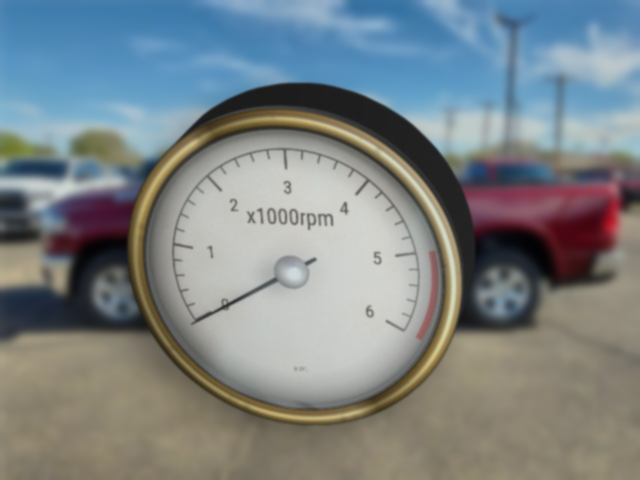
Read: 0 rpm
